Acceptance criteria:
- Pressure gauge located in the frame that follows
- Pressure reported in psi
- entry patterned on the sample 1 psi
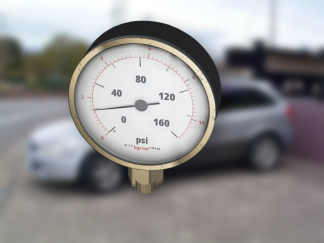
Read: 20 psi
